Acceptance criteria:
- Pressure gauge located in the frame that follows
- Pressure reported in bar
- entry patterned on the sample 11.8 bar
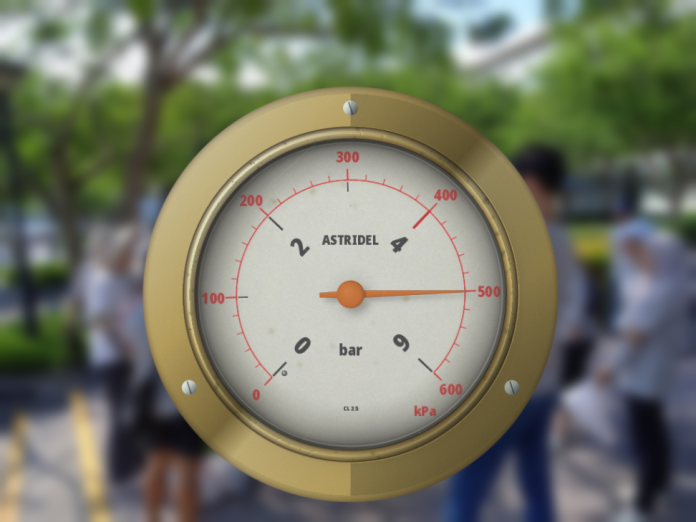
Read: 5 bar
